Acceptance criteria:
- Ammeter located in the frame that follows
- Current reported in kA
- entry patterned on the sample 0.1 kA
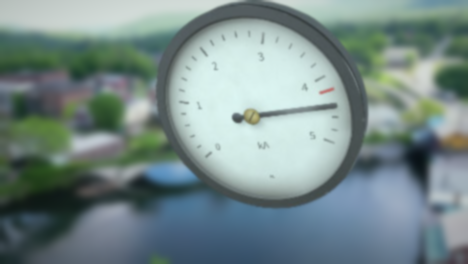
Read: 4.4 kA
